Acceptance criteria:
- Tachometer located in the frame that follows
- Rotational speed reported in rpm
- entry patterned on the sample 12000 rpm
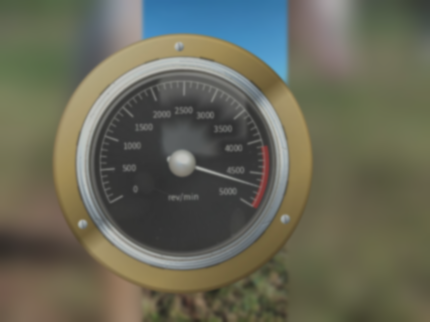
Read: 4700 rpm
